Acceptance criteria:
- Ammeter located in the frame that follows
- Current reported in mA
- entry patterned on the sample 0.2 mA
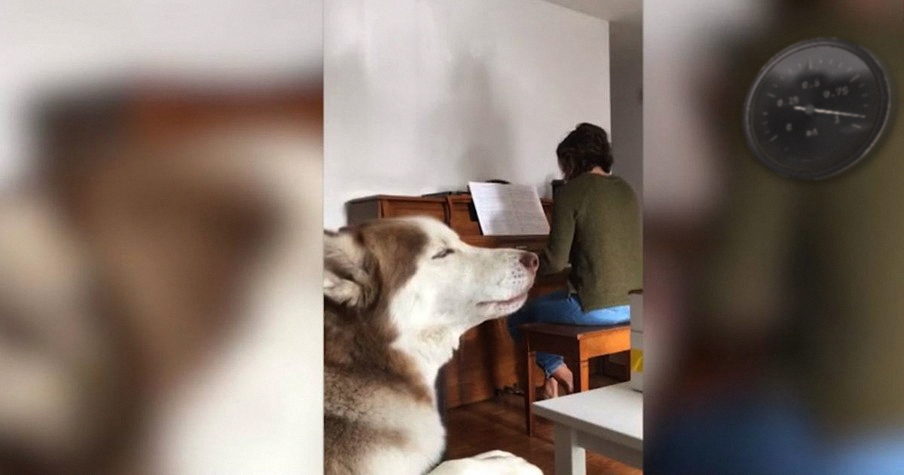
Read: 0.95 mA
